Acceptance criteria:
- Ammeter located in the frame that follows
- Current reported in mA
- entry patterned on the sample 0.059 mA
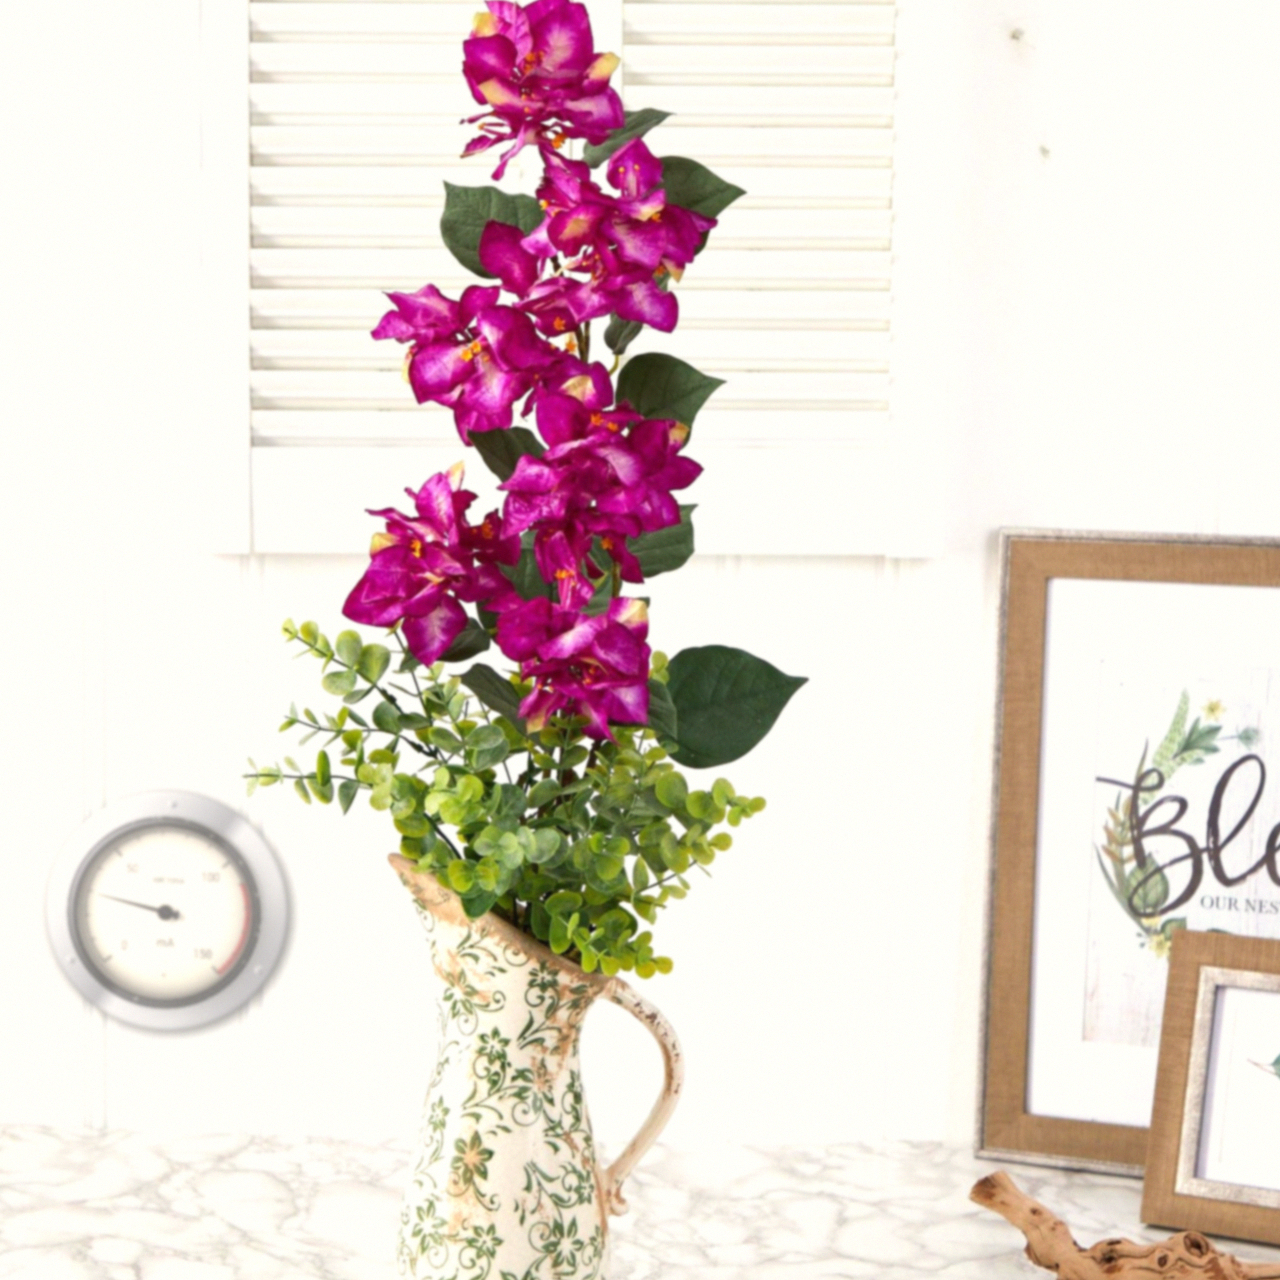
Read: 30 mA
